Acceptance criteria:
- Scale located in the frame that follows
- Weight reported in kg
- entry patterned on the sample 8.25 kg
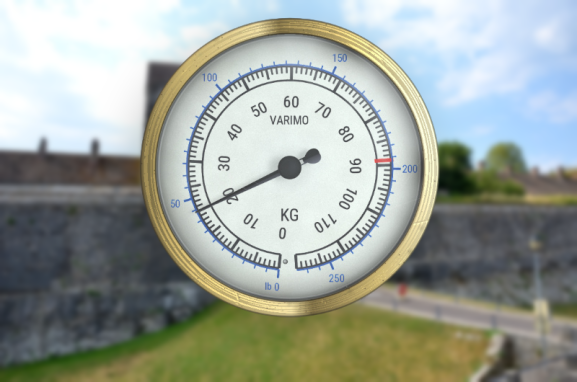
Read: 20 kg
